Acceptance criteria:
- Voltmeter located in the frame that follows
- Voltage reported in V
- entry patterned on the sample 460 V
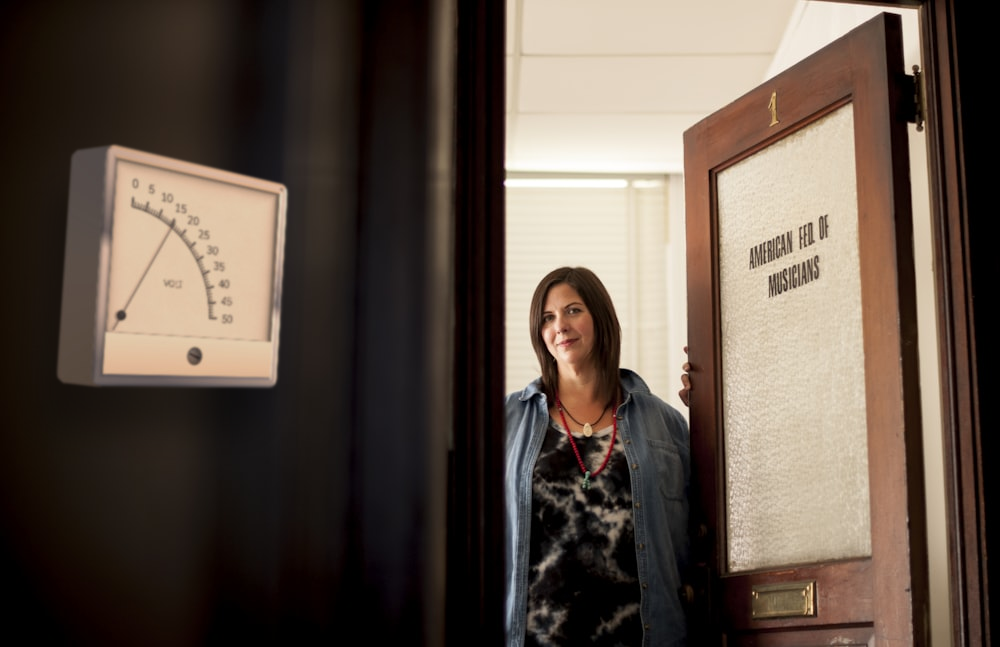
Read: 15 V
